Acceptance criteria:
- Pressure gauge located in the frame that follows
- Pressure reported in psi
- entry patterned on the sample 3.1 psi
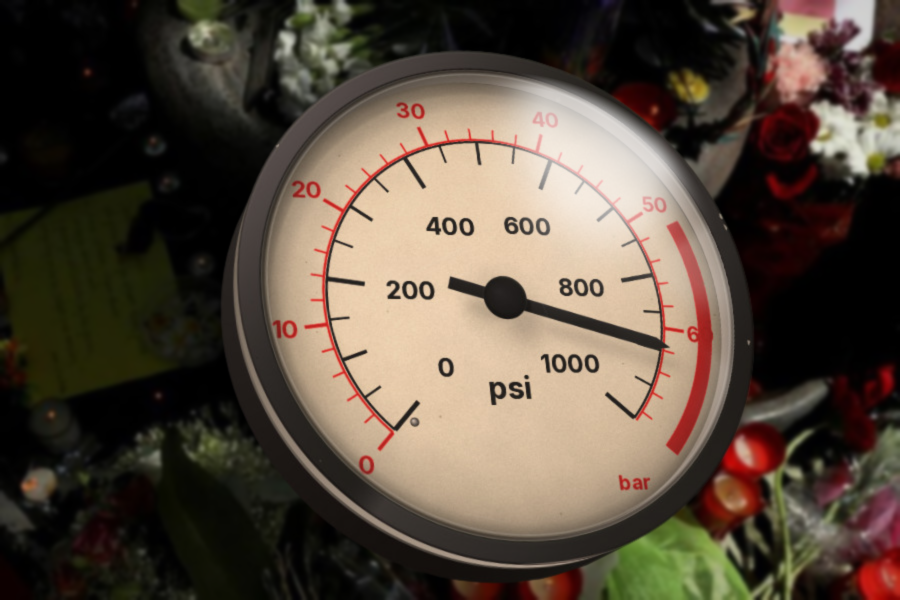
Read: 900 psi
